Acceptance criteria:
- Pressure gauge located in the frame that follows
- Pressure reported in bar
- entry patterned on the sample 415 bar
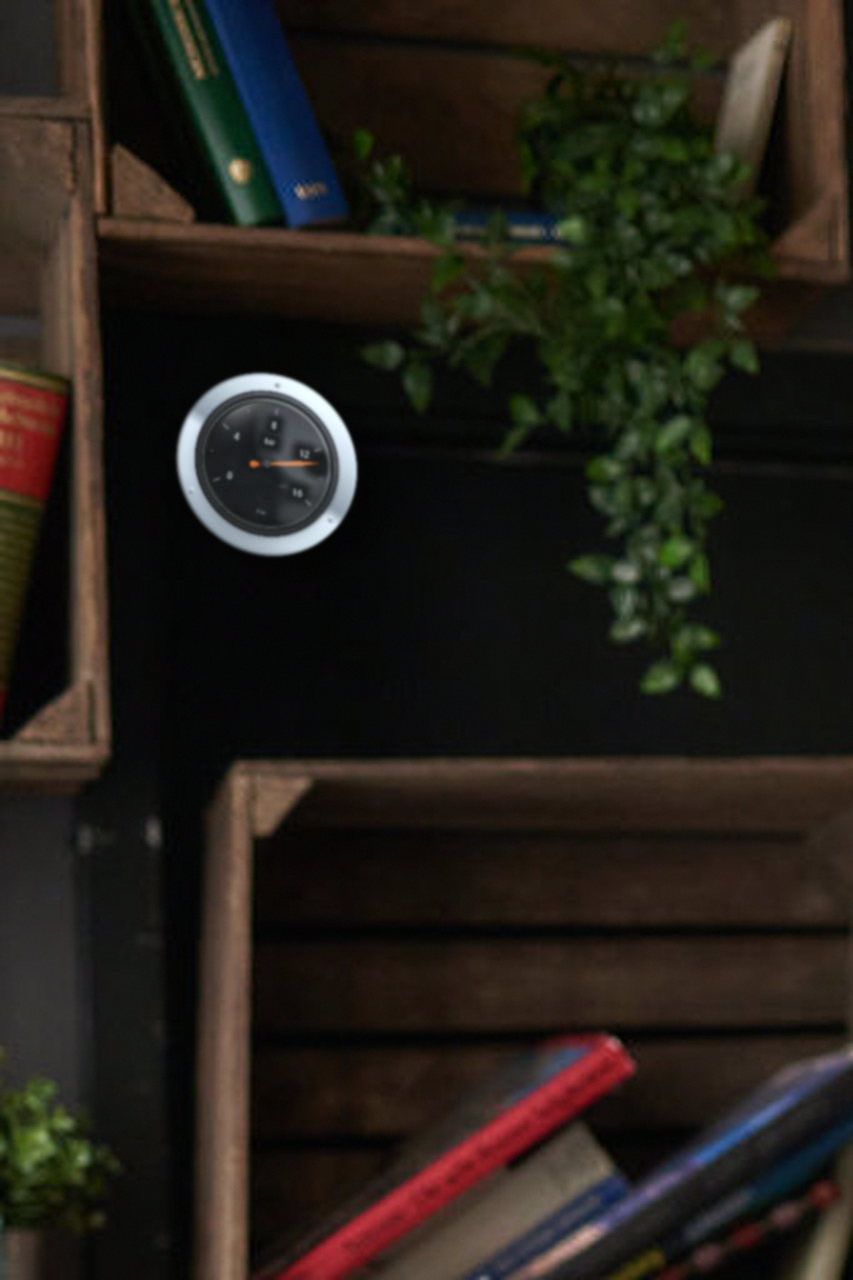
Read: 13 bar
